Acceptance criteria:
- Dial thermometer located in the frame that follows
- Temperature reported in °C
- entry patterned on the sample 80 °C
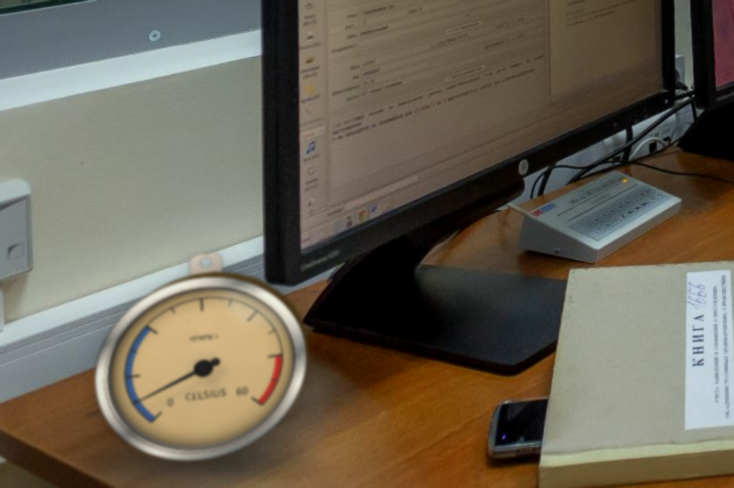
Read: 5 °C
